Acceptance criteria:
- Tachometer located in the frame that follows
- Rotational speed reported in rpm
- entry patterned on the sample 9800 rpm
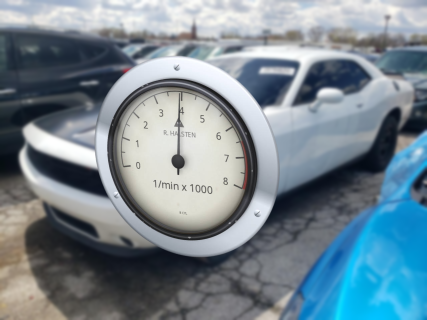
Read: 4000 rpm
